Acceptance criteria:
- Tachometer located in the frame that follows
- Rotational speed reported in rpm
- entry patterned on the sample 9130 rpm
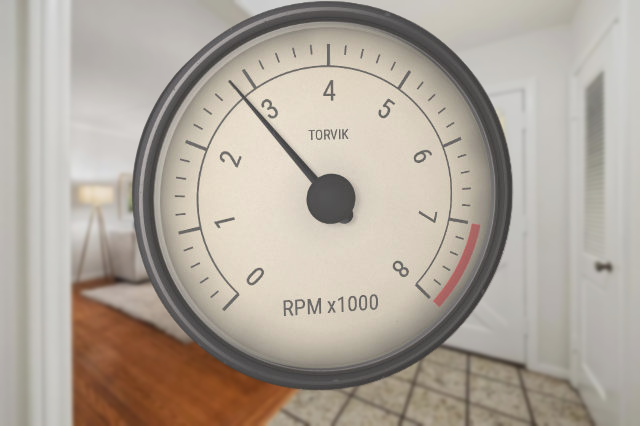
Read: 2800 rpm
